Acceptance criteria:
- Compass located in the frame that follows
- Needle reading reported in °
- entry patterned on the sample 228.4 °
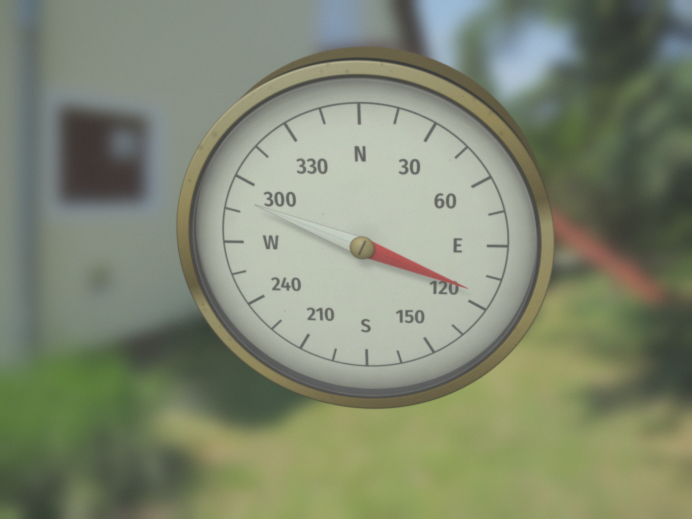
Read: 112.5 °
